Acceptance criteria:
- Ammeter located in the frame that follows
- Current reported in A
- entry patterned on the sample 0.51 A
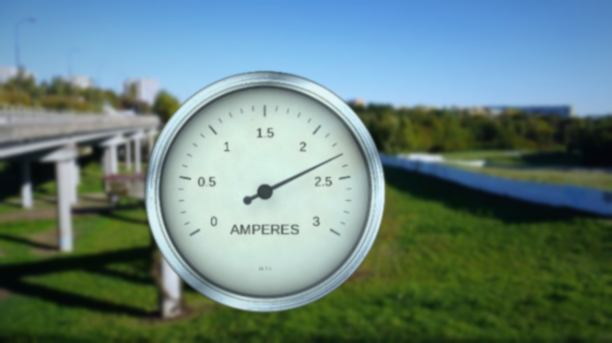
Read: 2.3 A
